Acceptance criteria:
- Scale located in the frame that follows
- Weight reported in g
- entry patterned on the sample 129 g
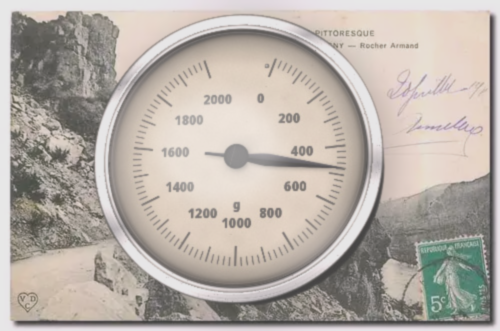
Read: 480 g
